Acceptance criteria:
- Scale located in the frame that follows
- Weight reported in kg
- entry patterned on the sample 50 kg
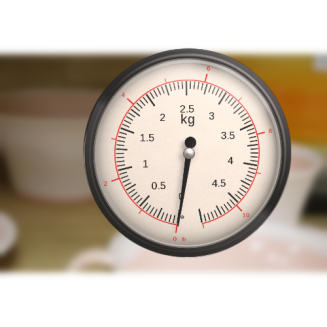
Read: 0 kg
